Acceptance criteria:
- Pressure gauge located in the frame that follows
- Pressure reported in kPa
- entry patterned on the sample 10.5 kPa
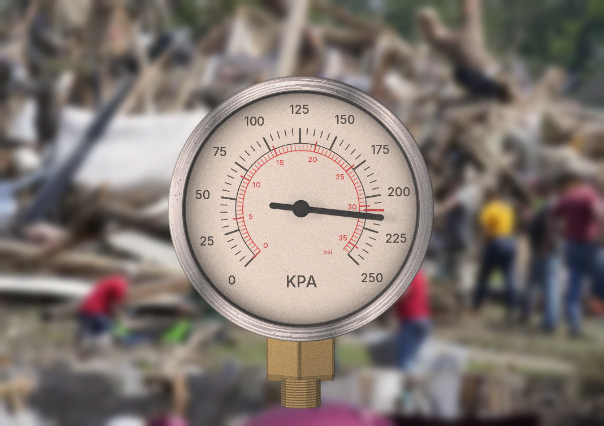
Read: 215 kPa
